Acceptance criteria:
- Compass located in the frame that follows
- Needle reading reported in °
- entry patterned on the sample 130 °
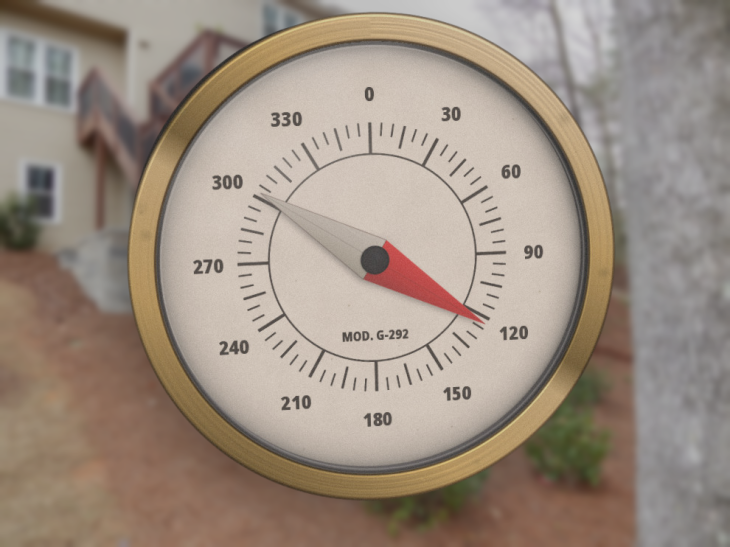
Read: 122.5 °
